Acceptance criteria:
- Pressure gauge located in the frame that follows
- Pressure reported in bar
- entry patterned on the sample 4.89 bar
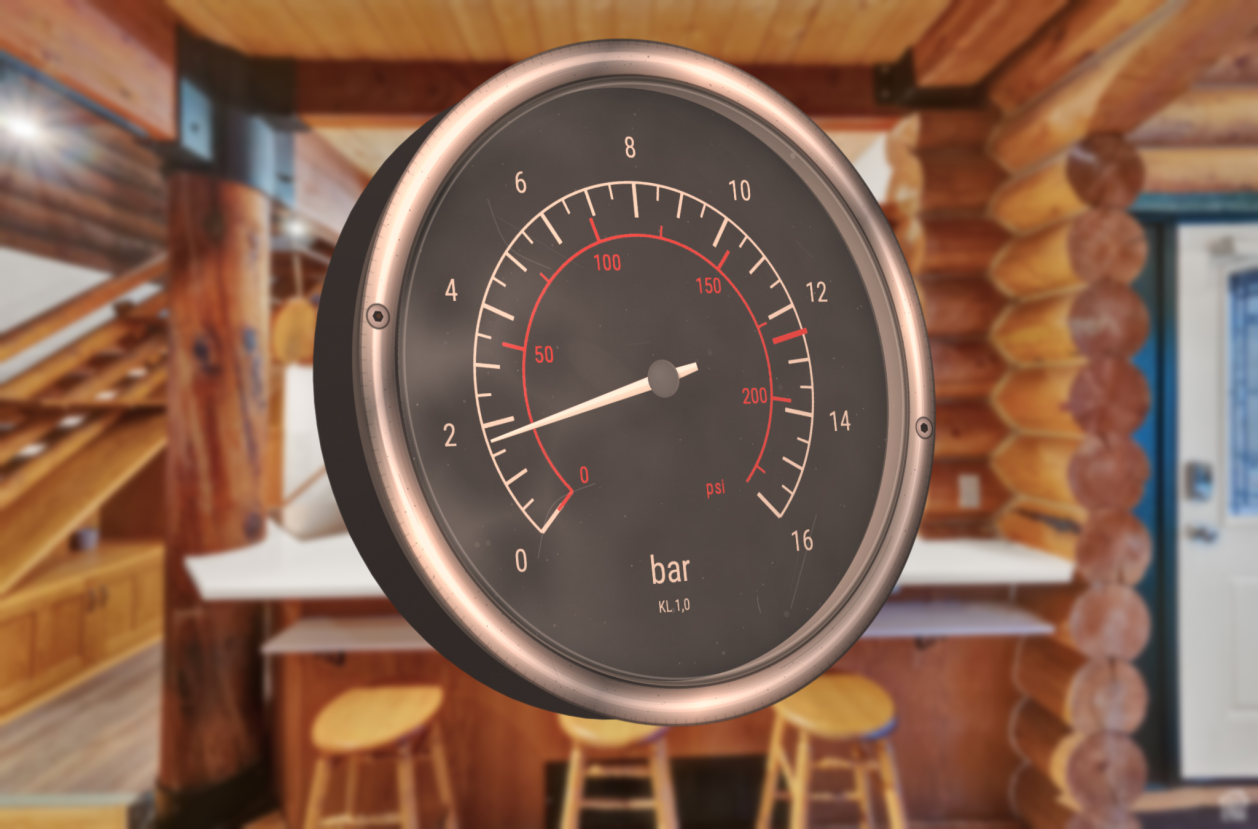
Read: 1.75 bar
